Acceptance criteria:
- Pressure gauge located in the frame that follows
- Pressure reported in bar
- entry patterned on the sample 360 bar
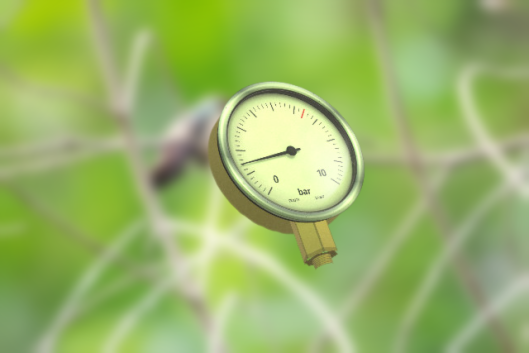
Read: 1.4 bar
